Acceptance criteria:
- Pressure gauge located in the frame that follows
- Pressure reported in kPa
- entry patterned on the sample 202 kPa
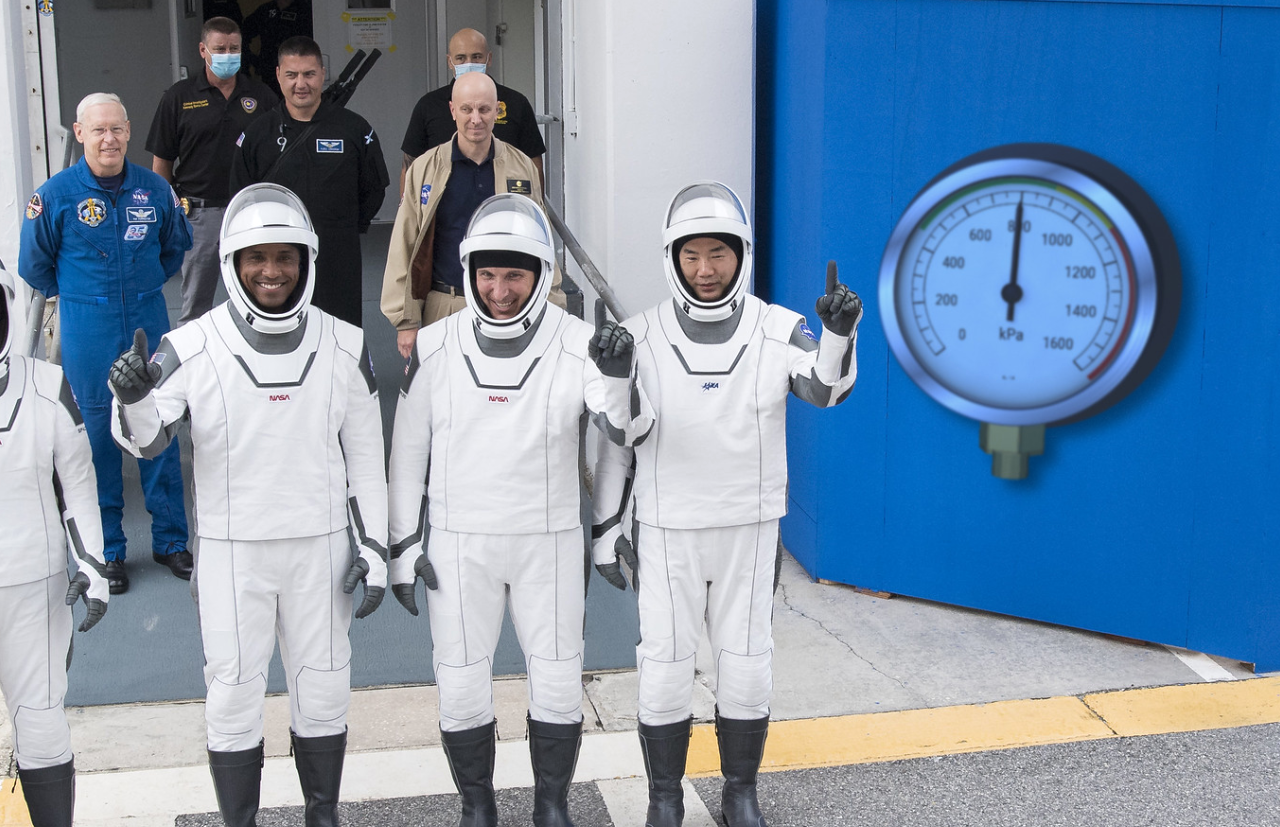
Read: 800 kPa
